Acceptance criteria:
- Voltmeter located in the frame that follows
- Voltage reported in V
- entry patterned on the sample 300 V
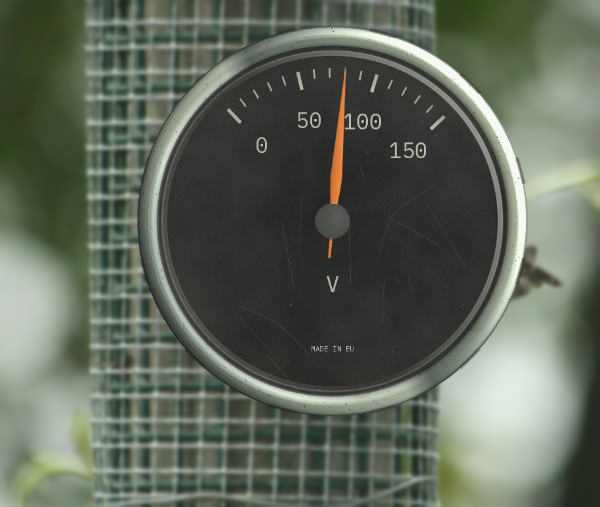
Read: 80 V
